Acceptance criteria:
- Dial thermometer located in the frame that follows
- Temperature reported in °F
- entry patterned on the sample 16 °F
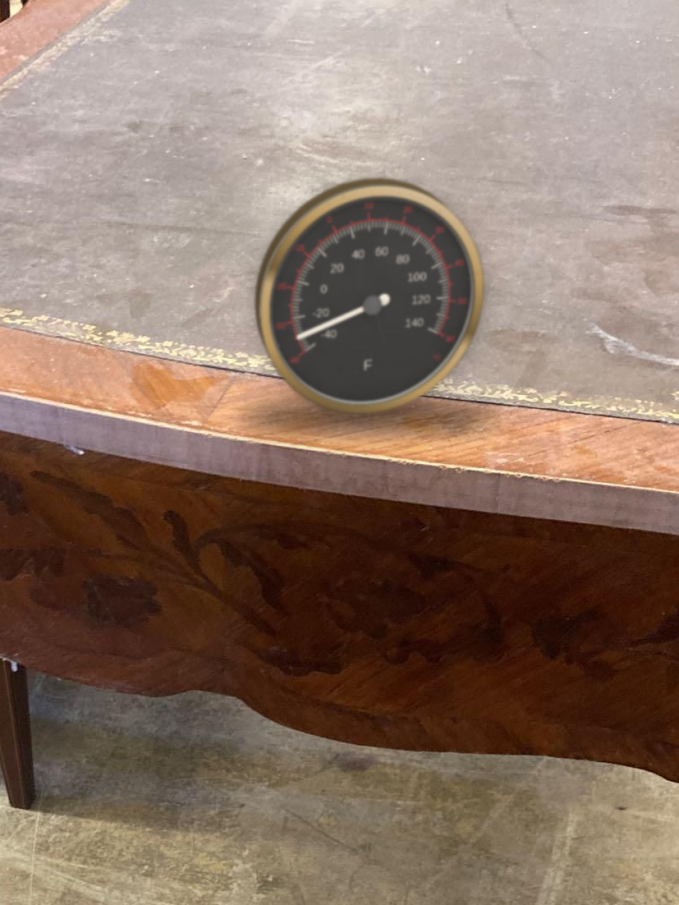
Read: -30 °F
